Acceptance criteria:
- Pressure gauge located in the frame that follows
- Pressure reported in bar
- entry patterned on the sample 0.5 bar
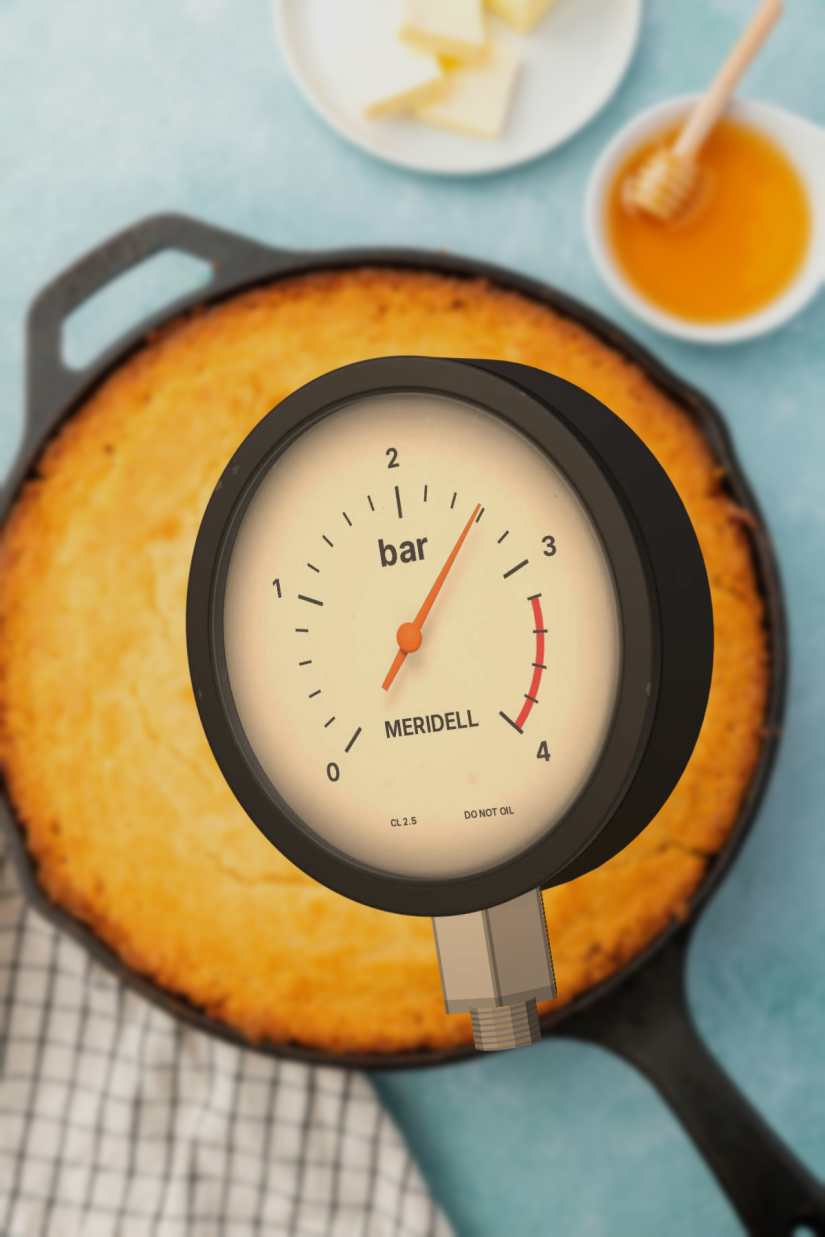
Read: 2.6 bar
